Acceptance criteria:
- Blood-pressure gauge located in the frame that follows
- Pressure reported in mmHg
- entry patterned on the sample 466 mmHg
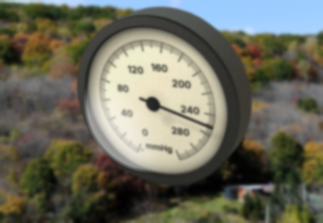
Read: 250 mmHg
